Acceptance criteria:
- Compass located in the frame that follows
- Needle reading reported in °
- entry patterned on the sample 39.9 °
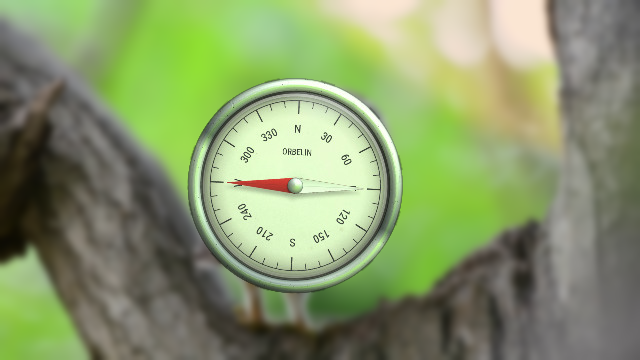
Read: 270 °
